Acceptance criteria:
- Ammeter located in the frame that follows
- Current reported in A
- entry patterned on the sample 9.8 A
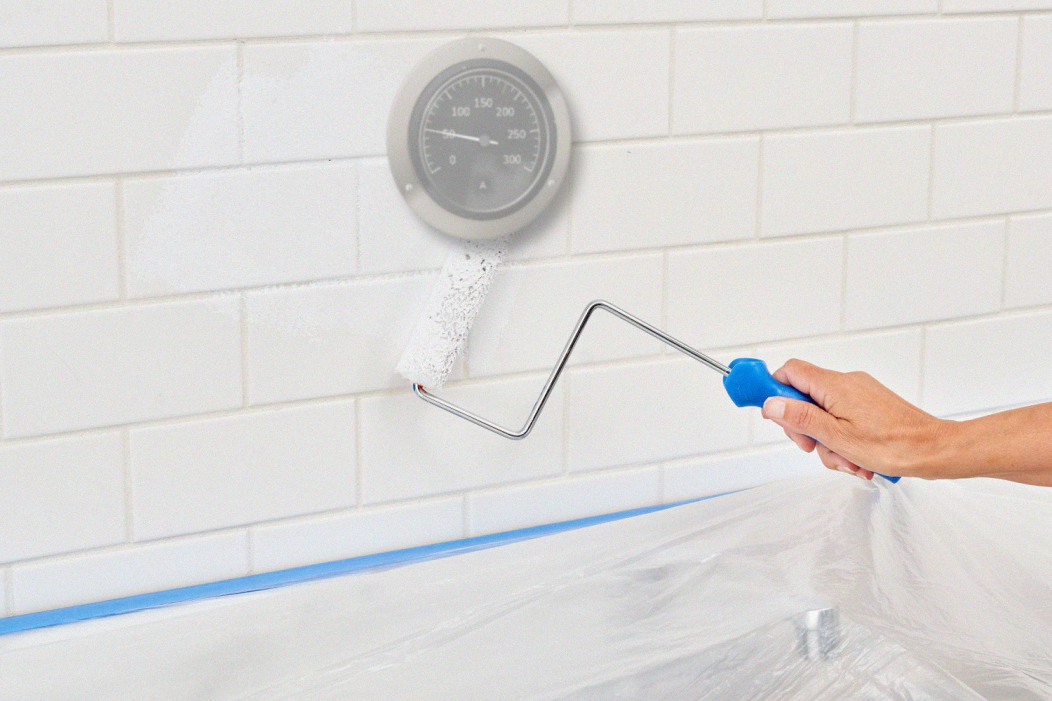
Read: 50 A
